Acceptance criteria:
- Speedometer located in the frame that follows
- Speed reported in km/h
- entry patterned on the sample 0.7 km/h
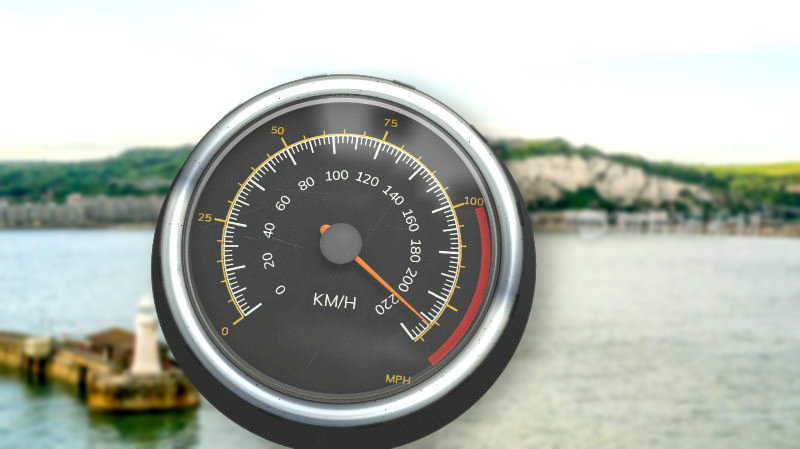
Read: 212 km/h
